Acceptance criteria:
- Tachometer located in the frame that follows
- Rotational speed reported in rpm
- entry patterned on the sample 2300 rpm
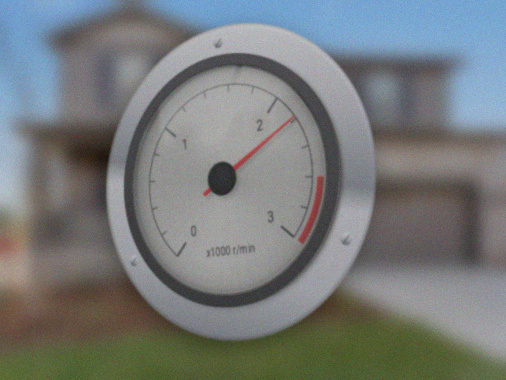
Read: 2200 rpm
